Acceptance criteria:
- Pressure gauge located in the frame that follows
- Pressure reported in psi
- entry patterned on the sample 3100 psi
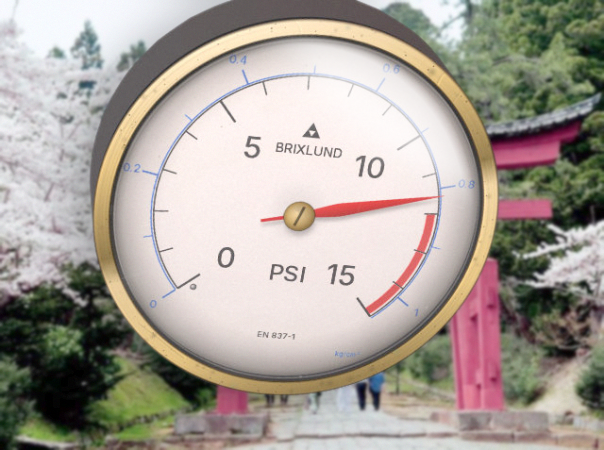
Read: 11.5 psi
